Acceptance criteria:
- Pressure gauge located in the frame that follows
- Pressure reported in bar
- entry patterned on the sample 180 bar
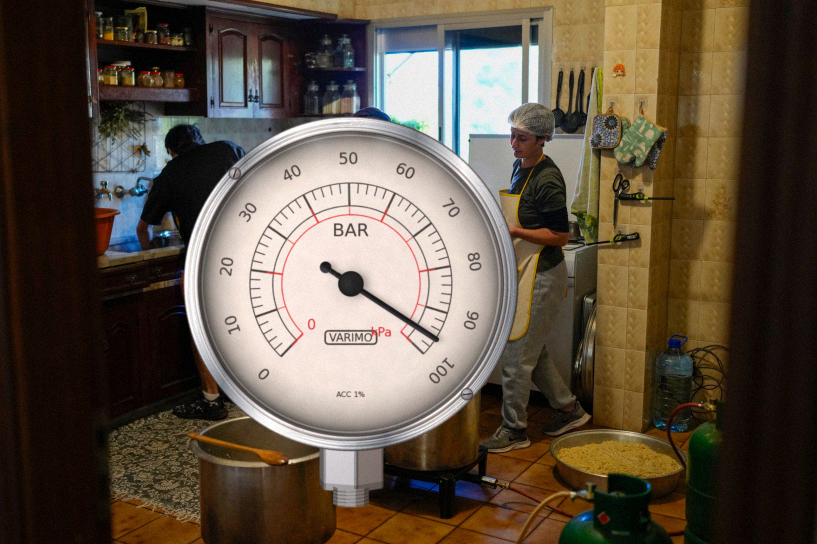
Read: 96 bar
